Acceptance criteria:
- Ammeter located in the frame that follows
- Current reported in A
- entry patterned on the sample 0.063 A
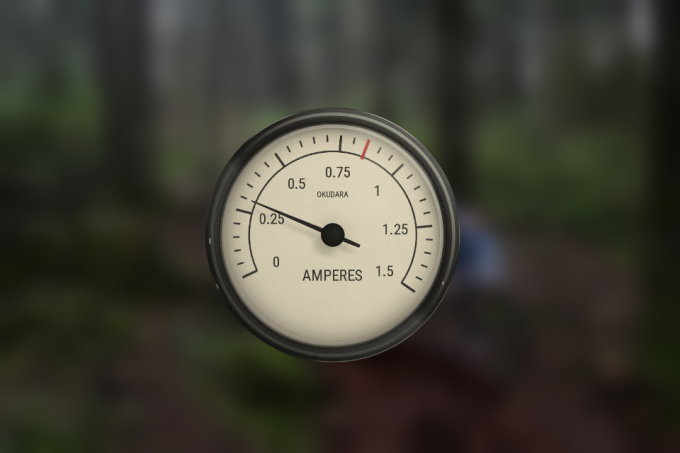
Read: 0.3 A
